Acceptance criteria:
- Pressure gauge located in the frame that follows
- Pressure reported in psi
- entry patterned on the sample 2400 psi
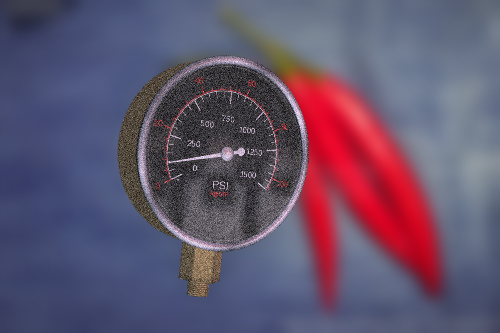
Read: 100 psi
